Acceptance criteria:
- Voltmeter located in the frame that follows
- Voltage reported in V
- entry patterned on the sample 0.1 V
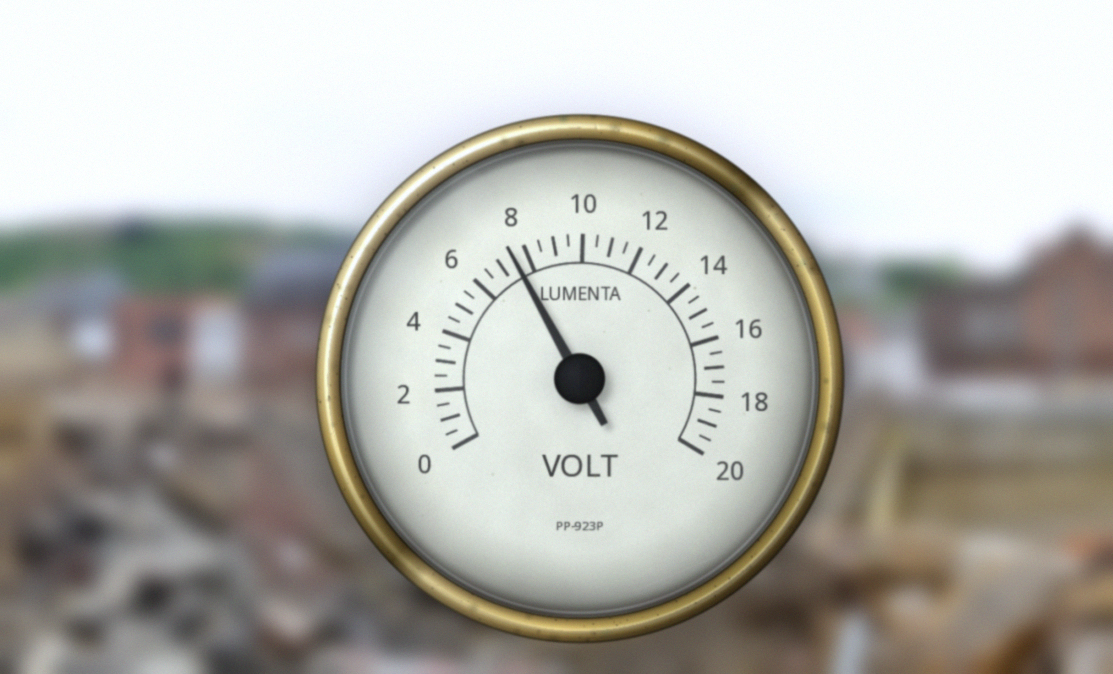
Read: 7.5 V
